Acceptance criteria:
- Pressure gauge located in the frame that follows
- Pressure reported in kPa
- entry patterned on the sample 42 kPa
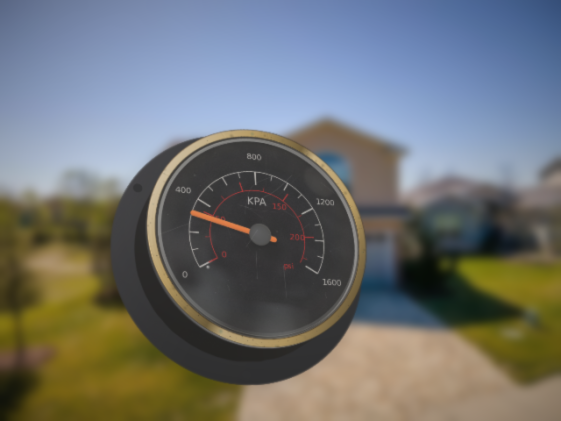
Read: 300 kPa
